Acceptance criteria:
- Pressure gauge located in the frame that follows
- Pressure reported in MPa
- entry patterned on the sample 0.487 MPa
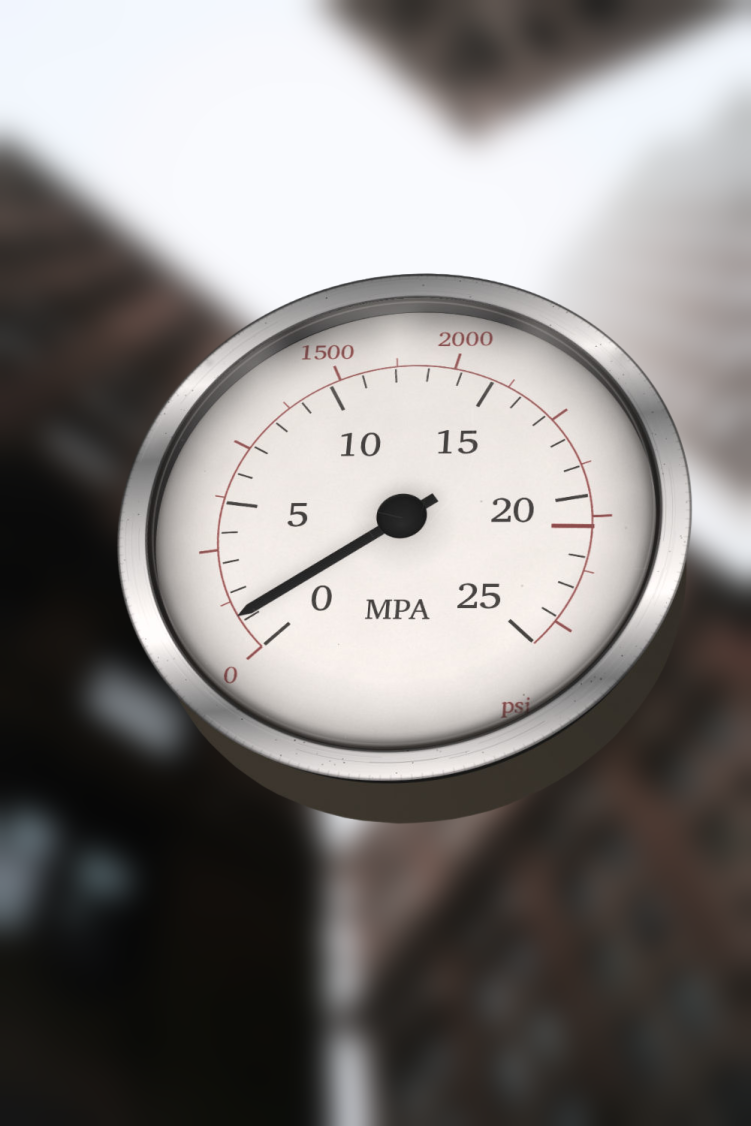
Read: 1 MPa
